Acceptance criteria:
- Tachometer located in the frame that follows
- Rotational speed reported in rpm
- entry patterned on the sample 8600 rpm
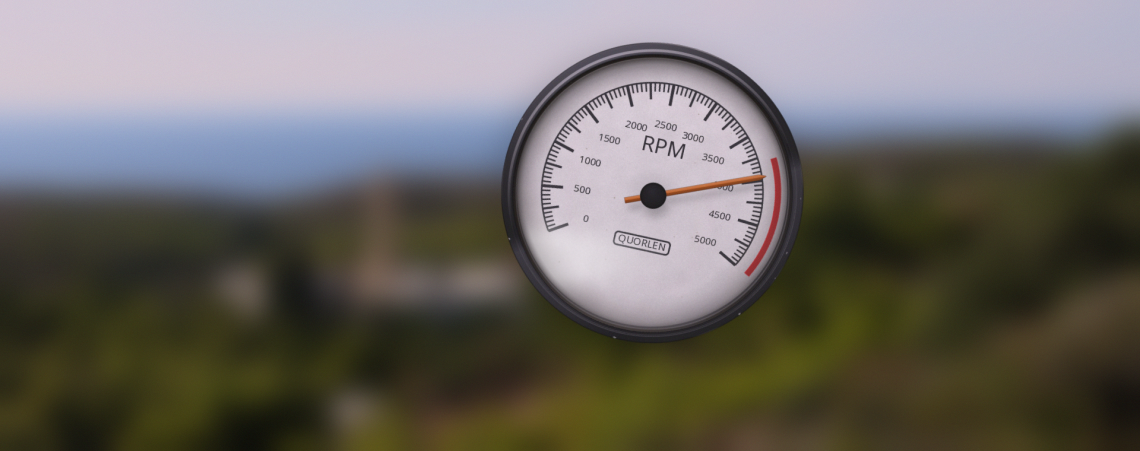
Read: 3950 rpm
